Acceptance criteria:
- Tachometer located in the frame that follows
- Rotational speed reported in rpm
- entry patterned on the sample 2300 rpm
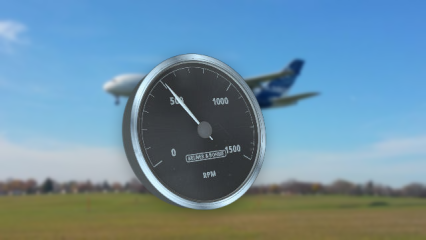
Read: 500 rpm
